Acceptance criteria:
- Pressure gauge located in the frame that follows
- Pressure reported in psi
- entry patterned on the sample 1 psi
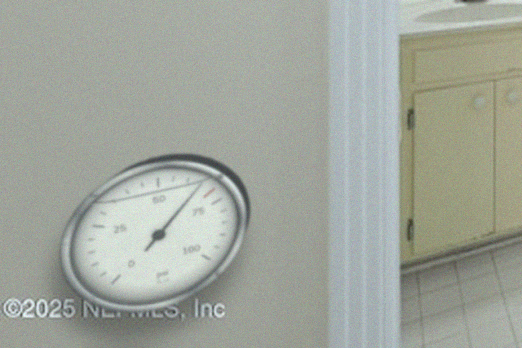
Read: 65 psi
